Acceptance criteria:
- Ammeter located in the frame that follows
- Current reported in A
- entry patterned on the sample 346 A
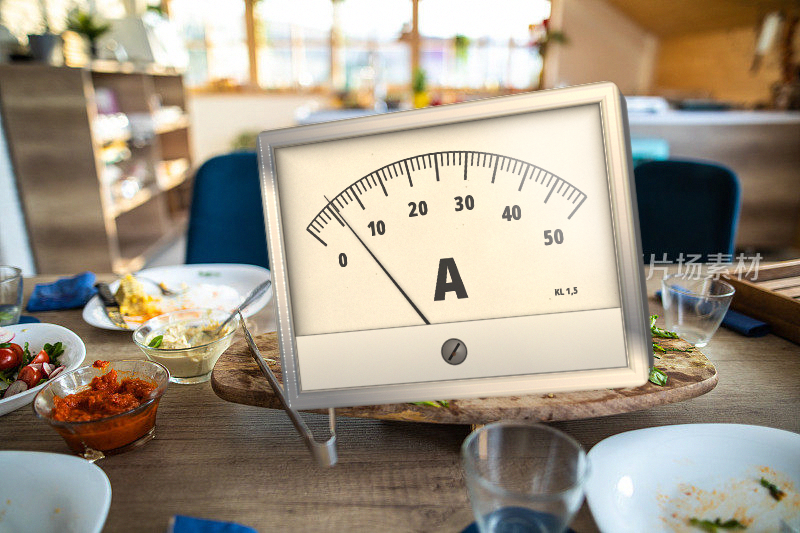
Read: 6 A
